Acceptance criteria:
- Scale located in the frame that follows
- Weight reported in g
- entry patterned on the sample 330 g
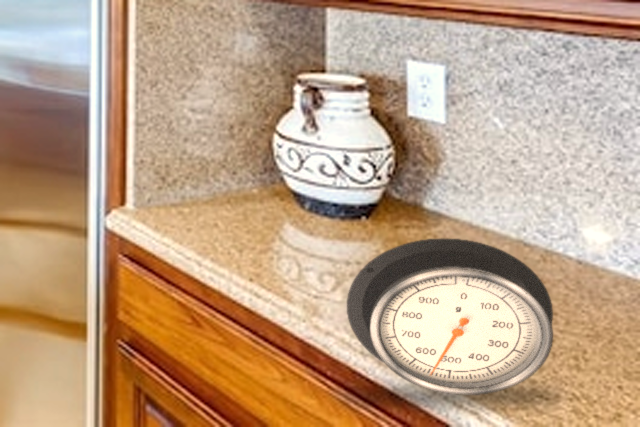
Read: 550 g
